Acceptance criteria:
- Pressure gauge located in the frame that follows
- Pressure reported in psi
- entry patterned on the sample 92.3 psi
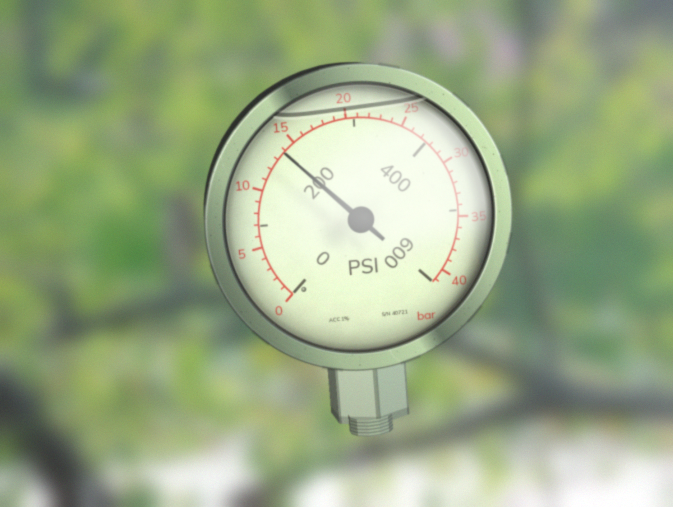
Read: 200 psi
